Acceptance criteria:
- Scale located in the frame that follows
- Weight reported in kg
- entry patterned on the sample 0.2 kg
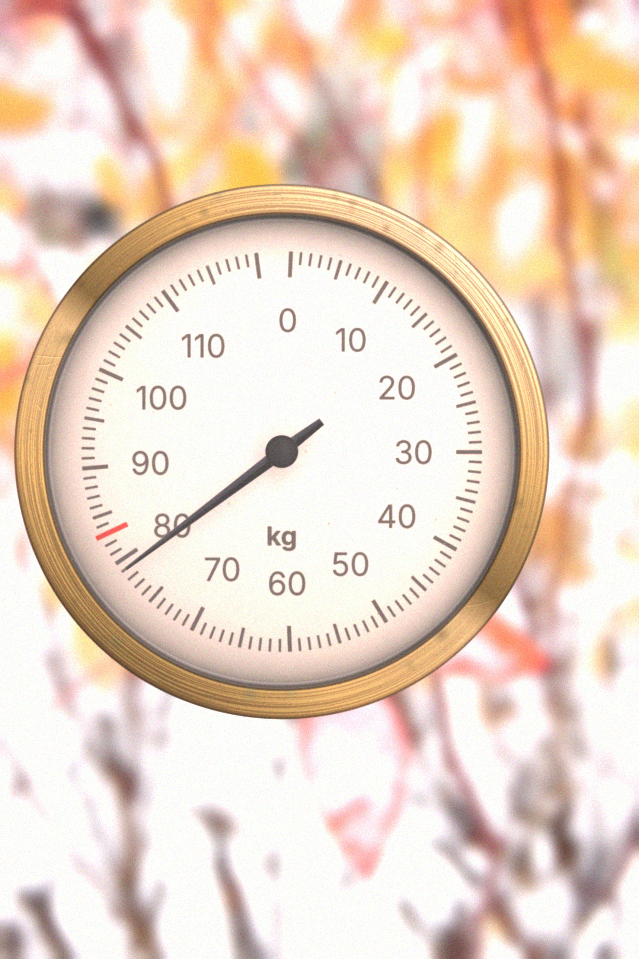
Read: 79 kg
